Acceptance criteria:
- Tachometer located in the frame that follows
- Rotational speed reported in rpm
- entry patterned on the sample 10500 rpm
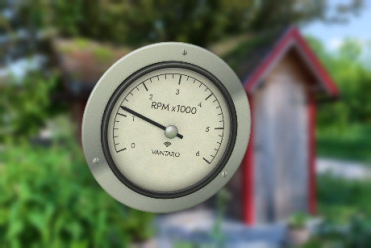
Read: 1200 rpm
